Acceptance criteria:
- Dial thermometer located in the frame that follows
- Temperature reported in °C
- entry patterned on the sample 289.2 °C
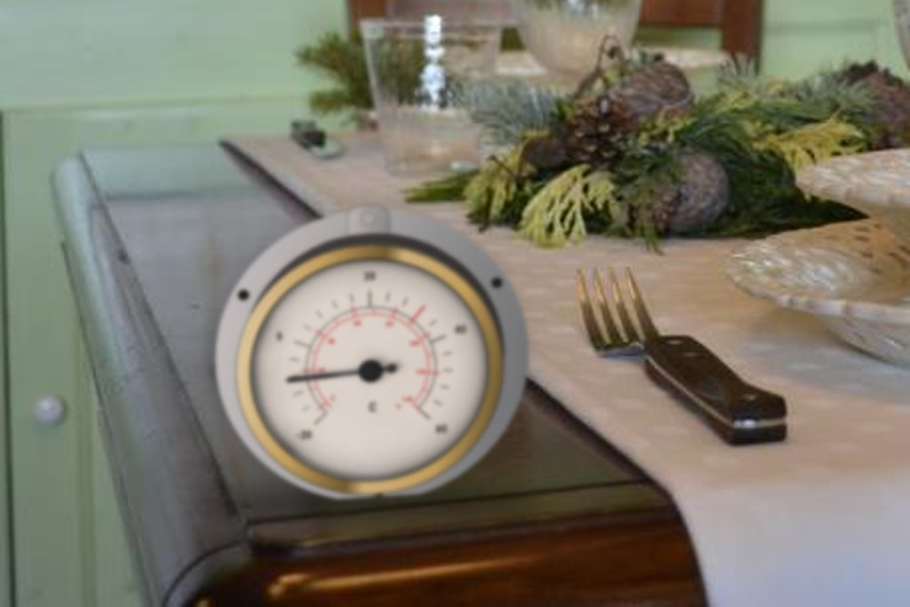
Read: -8 °C
